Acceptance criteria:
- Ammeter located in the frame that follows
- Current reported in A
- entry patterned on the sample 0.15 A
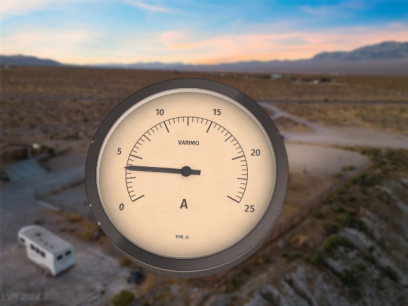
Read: 3.5 A
